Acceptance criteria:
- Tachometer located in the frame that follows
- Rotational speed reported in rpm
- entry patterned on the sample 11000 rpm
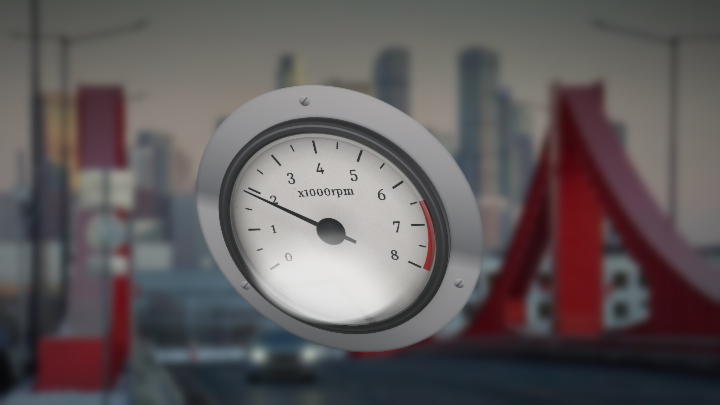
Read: 2000 rpm
